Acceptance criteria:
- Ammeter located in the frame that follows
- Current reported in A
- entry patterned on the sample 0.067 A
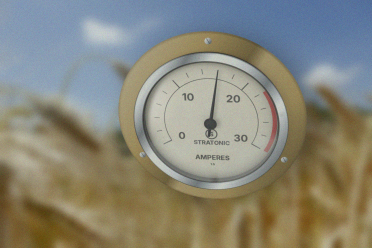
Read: 16 A
